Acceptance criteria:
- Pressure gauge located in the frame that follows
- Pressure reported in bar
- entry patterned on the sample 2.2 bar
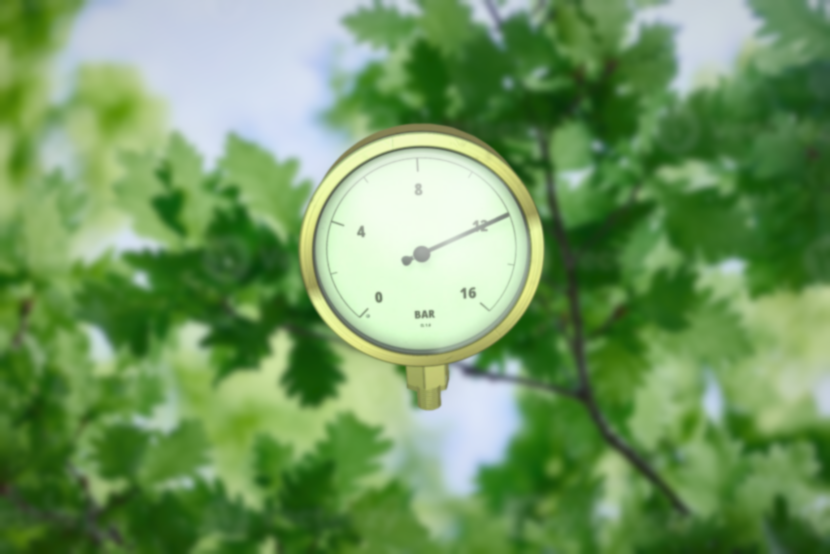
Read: 12 bar
